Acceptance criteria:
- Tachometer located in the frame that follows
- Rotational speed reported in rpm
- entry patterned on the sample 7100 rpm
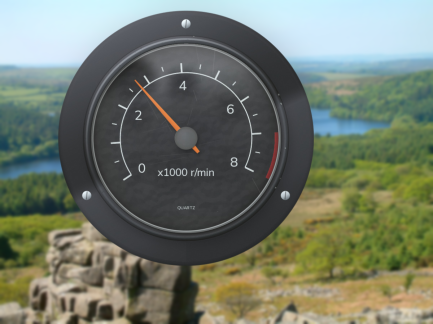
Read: 2750 rpm
